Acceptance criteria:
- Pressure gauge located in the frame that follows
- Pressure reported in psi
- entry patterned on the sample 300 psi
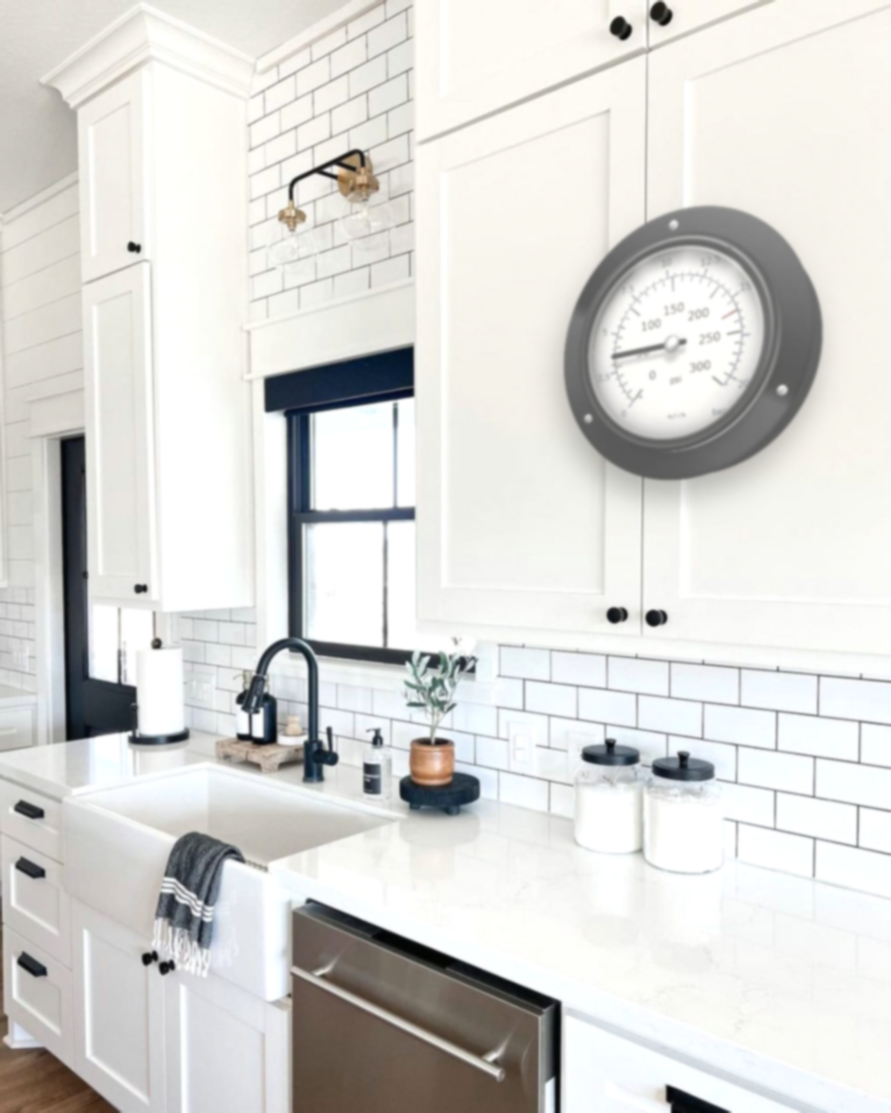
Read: 50 psi
